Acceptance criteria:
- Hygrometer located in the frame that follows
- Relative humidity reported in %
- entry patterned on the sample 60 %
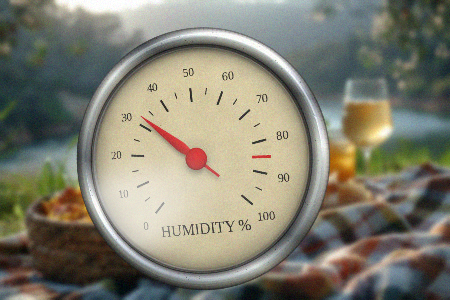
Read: 32.5 %
